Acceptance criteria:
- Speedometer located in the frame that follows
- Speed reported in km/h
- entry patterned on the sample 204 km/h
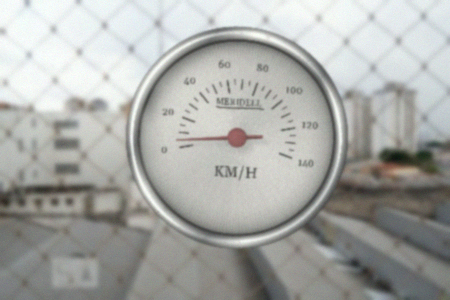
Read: 5 km/h
